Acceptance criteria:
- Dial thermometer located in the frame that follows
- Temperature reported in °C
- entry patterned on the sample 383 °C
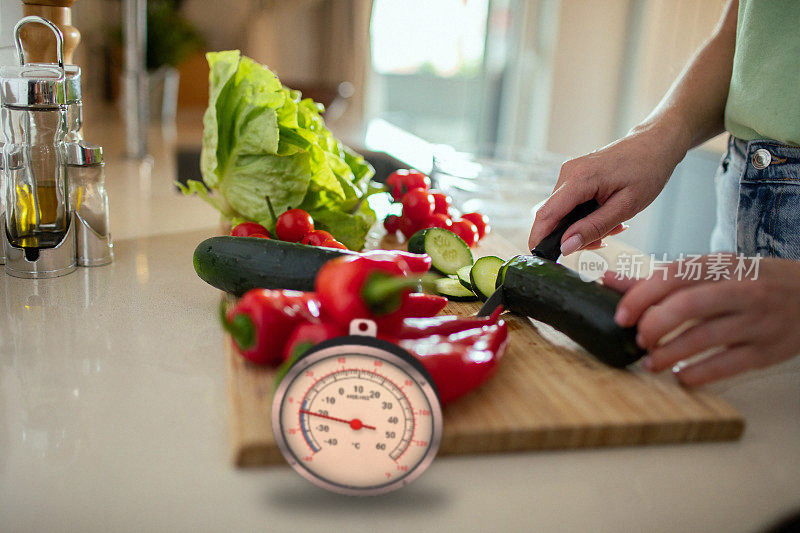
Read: -20 °C
